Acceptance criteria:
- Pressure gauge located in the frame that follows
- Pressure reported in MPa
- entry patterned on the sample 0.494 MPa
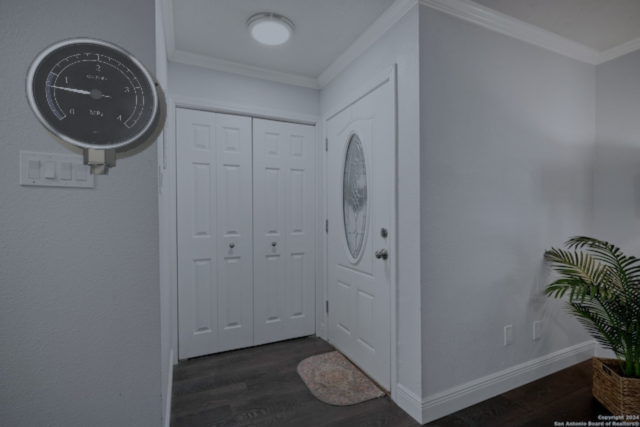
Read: 0.7 MPa
